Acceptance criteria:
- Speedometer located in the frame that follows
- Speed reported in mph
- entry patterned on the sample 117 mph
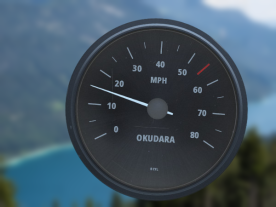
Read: 15 mph
